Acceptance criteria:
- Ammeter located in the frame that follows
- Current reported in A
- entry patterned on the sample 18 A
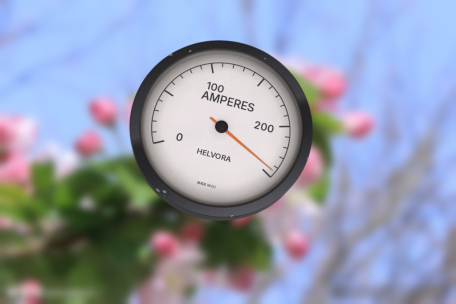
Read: 245 A
